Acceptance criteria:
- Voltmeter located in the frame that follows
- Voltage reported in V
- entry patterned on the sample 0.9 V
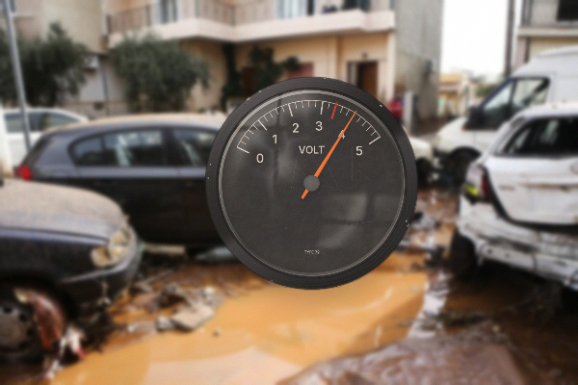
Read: 4 V
